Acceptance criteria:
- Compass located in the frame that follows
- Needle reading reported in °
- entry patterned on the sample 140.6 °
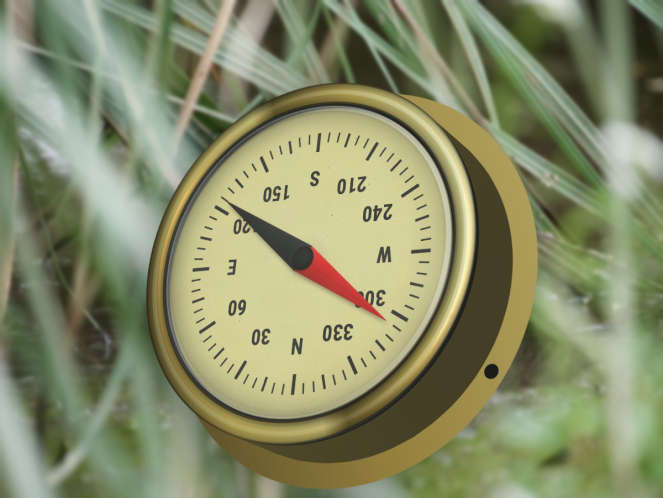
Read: 305 °
